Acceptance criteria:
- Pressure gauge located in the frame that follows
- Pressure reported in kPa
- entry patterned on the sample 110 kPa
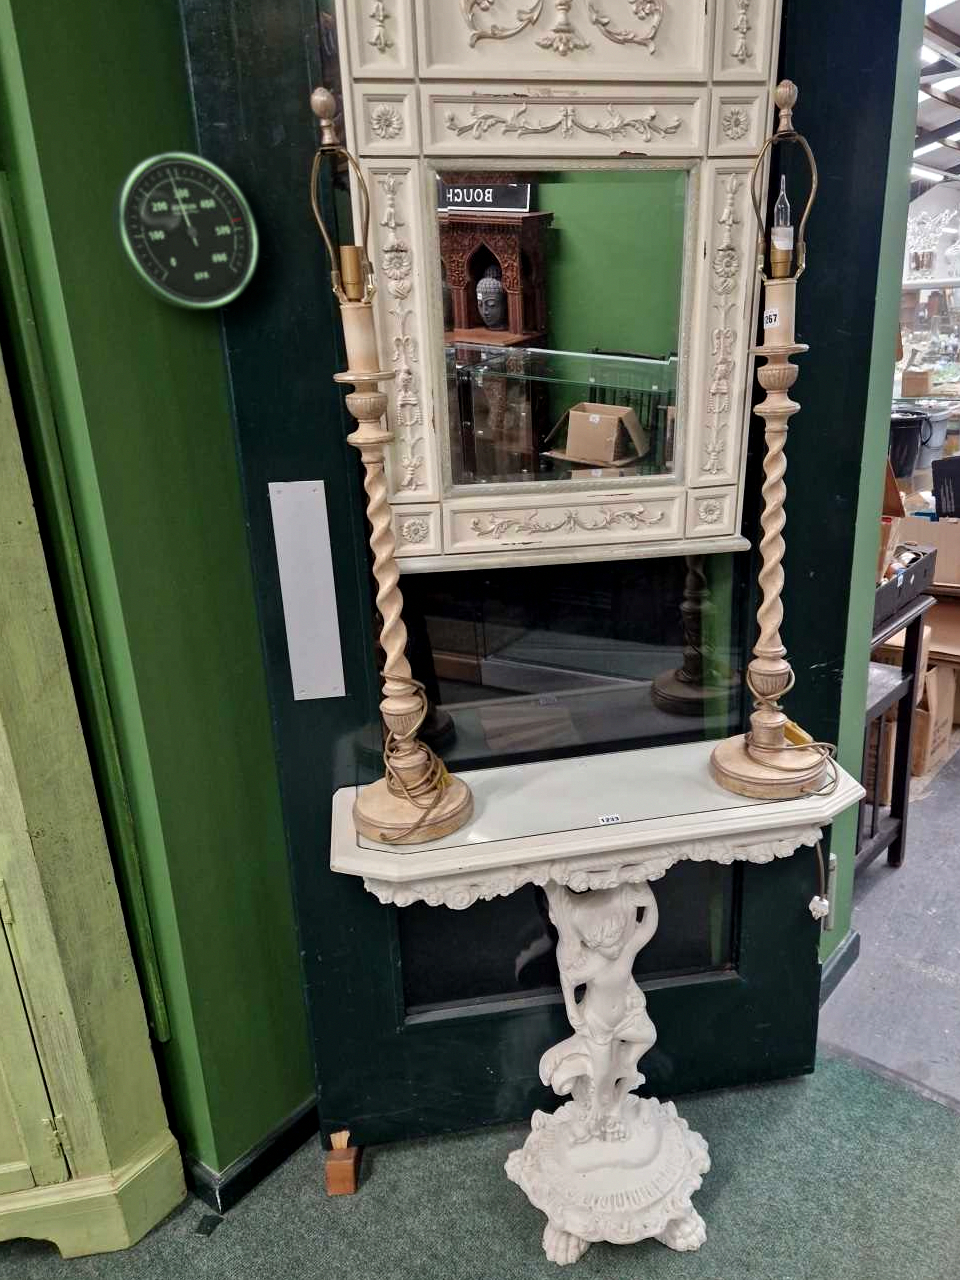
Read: 280 kPa
